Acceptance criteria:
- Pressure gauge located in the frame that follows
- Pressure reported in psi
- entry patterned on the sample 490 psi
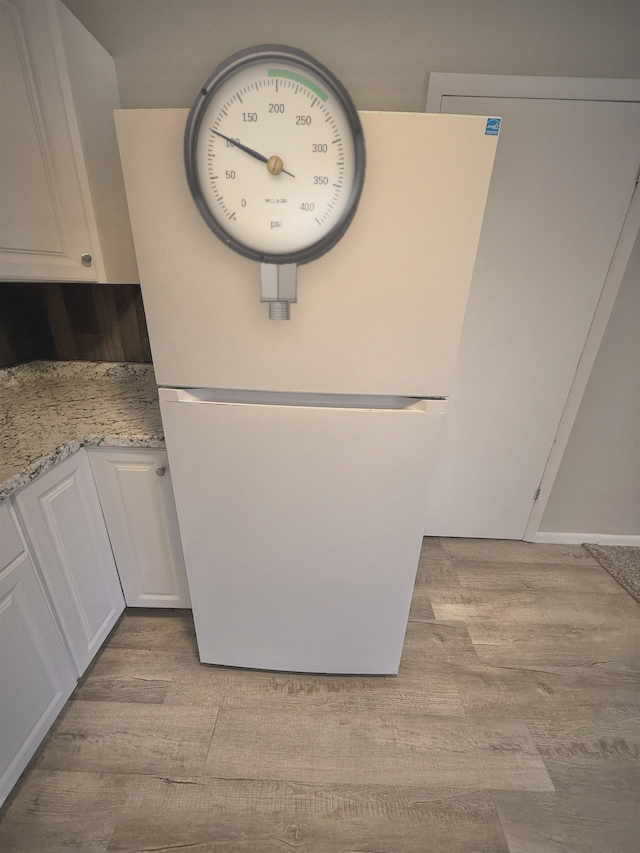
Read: 100 psi
